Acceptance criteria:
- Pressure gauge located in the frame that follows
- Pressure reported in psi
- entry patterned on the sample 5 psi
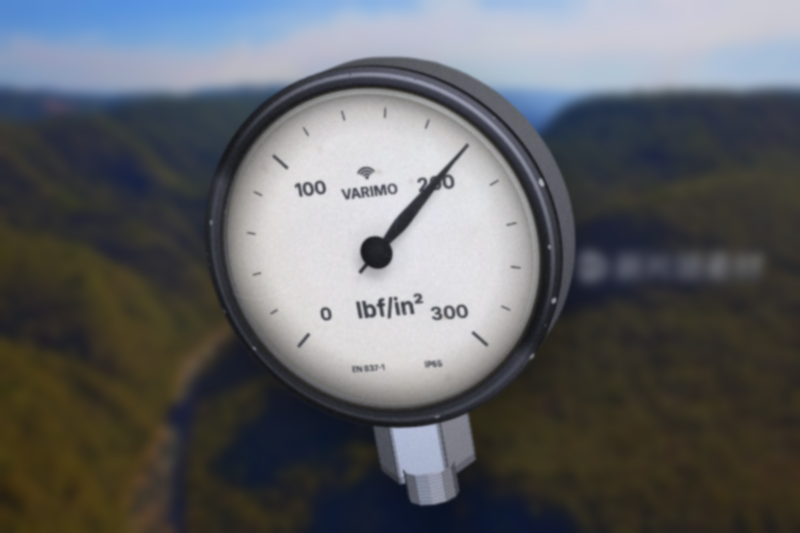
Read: 200 psi
